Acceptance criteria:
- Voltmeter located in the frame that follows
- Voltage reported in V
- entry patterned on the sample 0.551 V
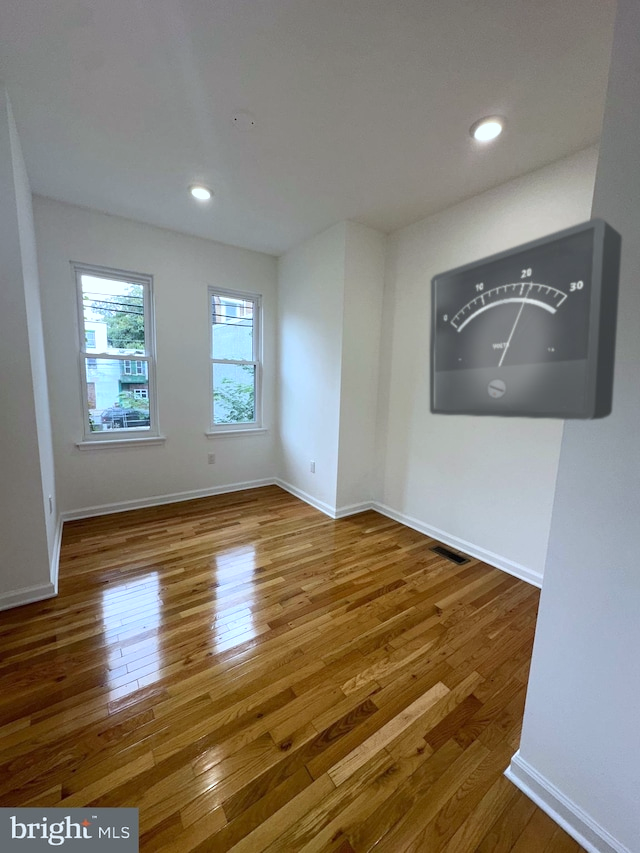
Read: 22 V
